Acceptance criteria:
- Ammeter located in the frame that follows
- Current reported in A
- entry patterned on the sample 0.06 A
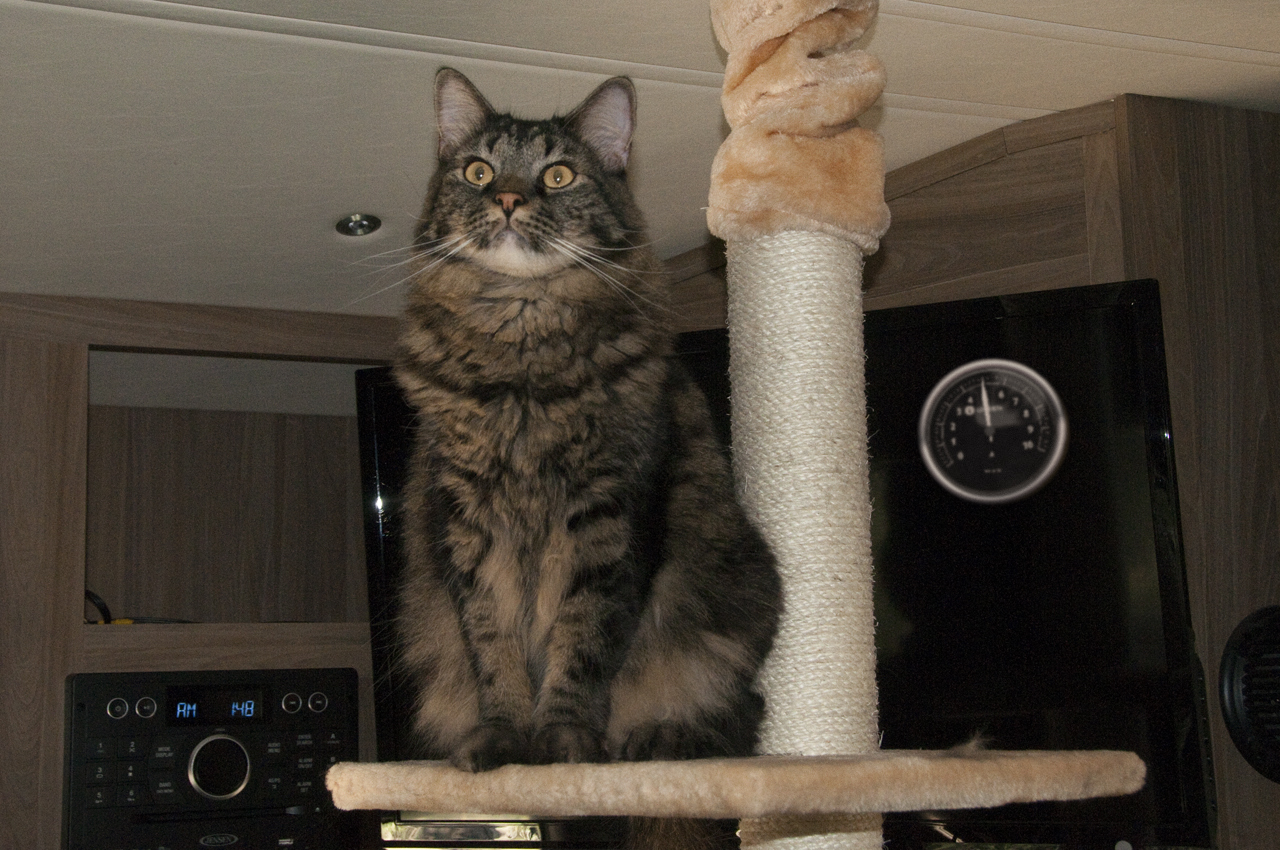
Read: 5 A
